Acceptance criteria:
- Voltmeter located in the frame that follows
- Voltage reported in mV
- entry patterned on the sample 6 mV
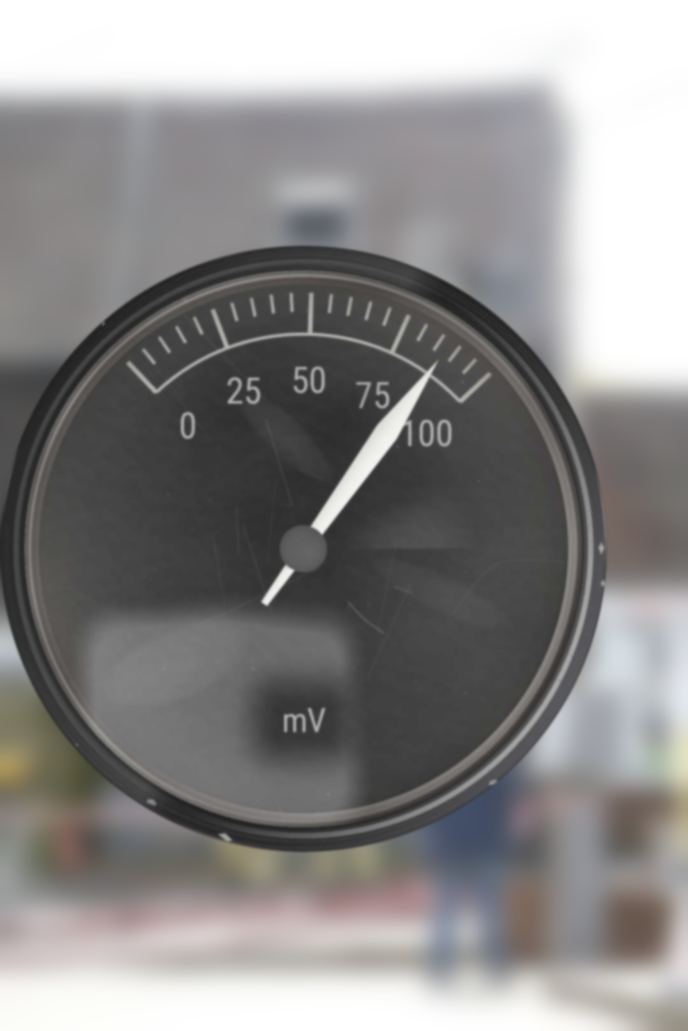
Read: 87.5 mV
